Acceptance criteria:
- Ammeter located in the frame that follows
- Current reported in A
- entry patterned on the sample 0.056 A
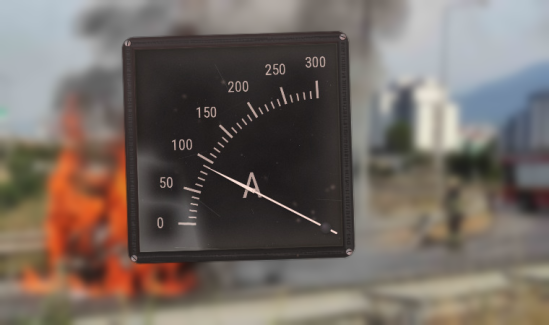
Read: 90 A
